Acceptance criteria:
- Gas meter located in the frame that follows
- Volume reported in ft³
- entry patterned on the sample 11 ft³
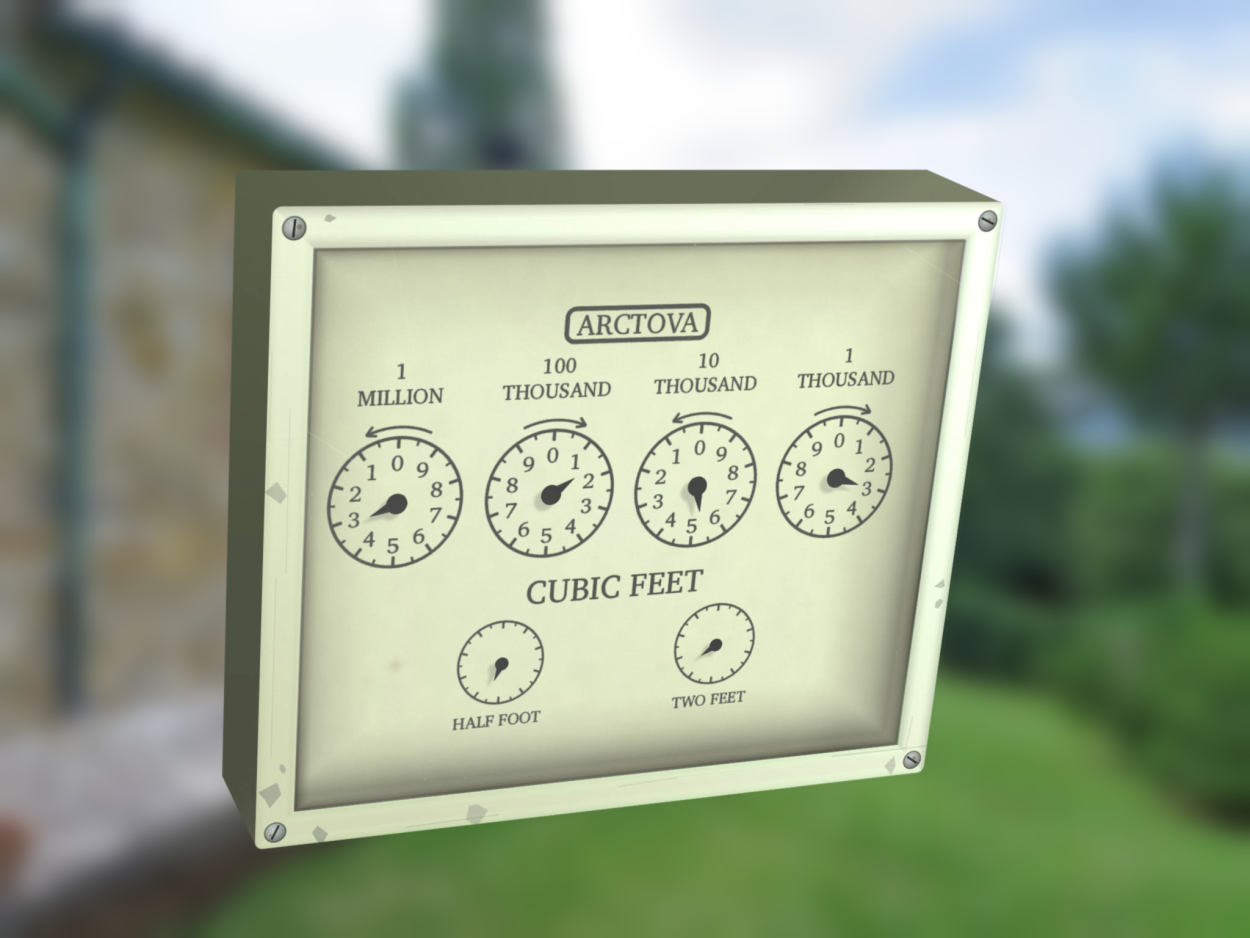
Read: 315300 ft³
